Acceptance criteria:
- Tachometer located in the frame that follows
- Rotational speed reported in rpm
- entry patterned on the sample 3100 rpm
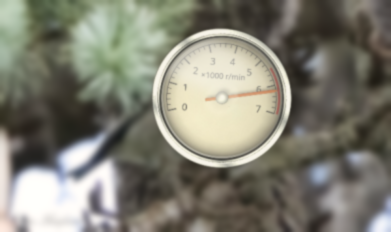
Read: 6200 rpm
